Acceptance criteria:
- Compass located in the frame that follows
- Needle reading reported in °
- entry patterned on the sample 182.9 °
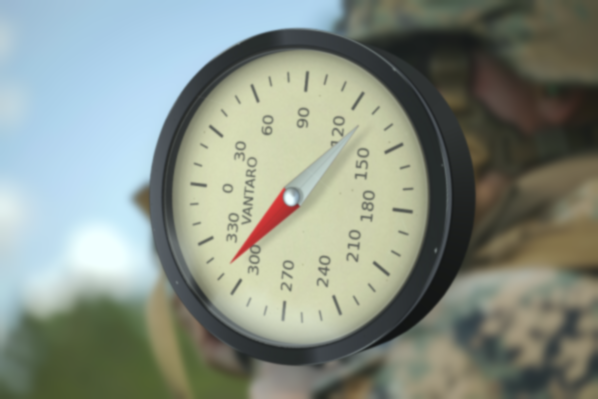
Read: 310 °
